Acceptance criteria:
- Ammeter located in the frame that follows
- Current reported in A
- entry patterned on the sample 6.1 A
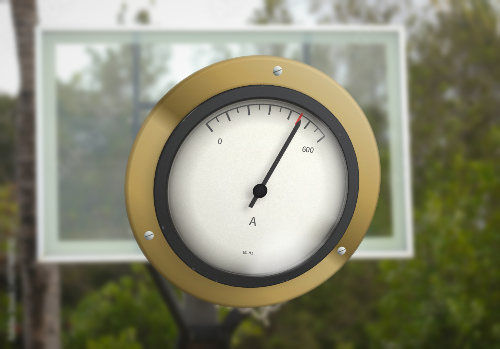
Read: 450 A
